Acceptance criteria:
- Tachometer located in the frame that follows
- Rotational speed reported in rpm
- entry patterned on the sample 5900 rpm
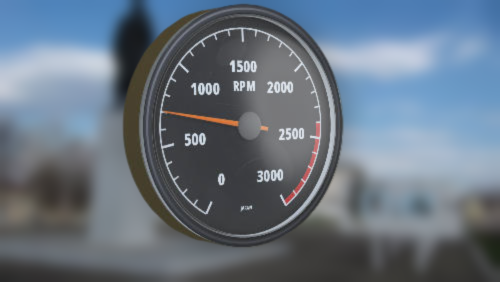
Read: 700 rpm
